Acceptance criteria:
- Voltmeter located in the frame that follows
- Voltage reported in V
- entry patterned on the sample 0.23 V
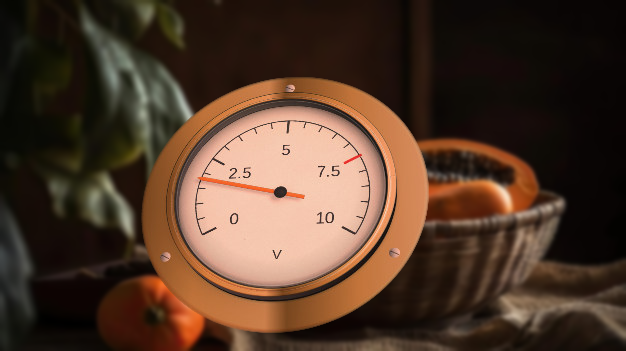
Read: 1.75 V
